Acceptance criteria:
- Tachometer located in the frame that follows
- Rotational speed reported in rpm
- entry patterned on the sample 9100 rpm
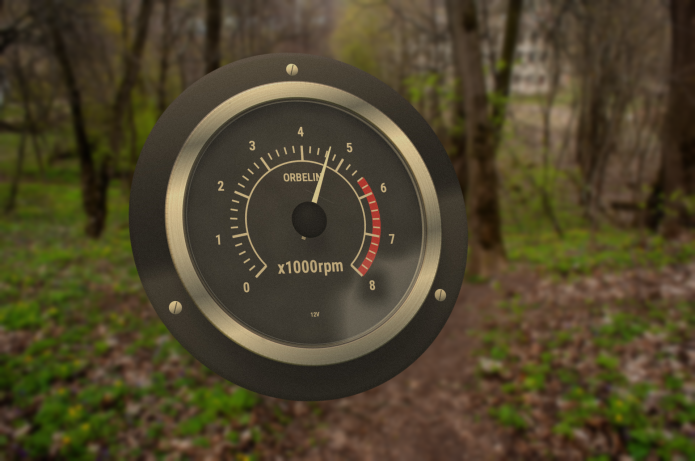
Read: 4600 rpm
